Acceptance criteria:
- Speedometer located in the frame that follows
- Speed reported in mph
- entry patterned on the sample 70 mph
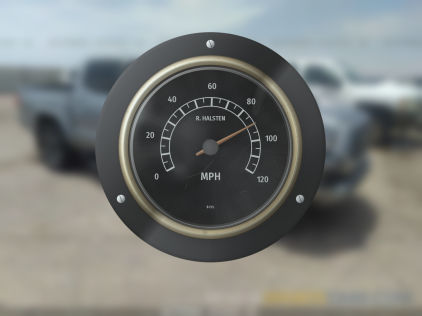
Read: 90 mph
